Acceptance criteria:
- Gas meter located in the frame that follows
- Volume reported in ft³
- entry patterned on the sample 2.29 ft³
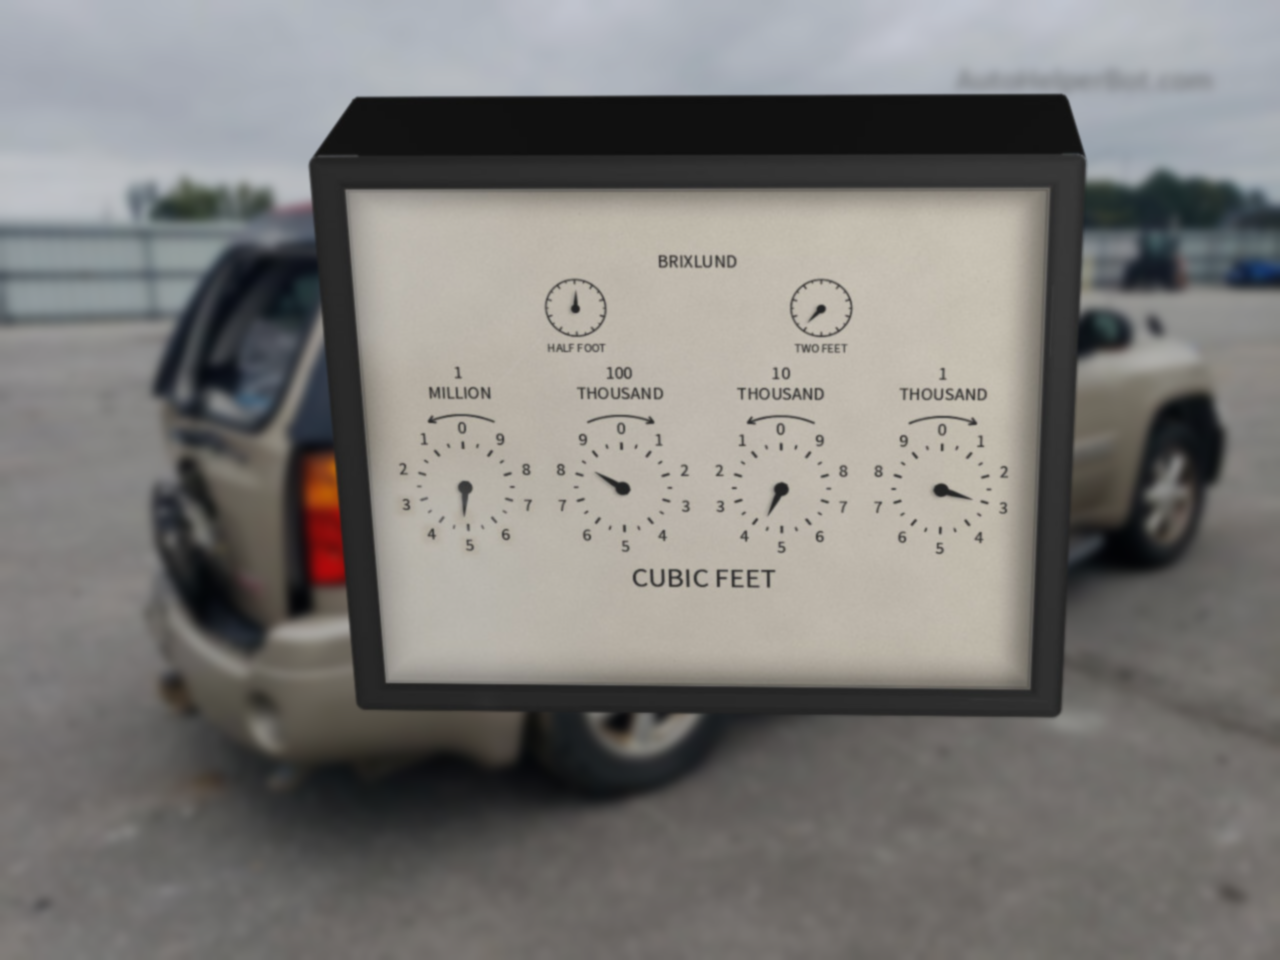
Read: 484300 ft³
